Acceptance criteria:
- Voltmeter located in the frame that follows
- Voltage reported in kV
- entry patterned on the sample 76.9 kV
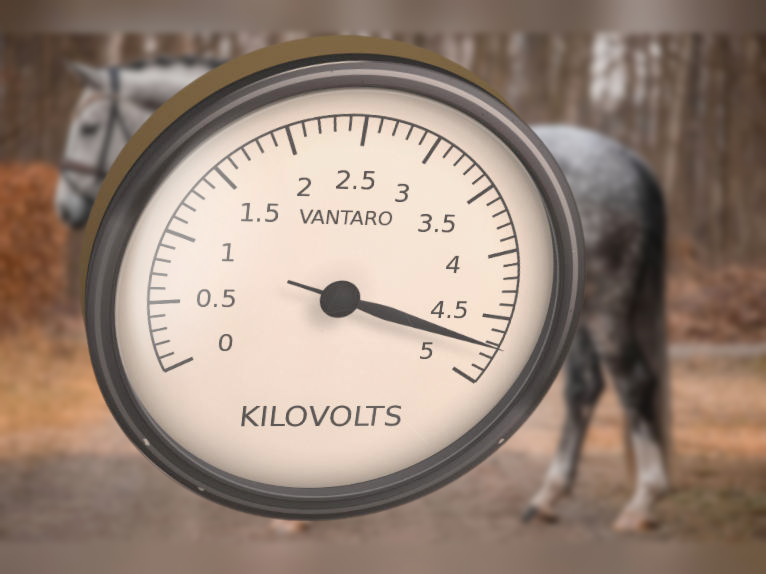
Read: 4.7 kV
